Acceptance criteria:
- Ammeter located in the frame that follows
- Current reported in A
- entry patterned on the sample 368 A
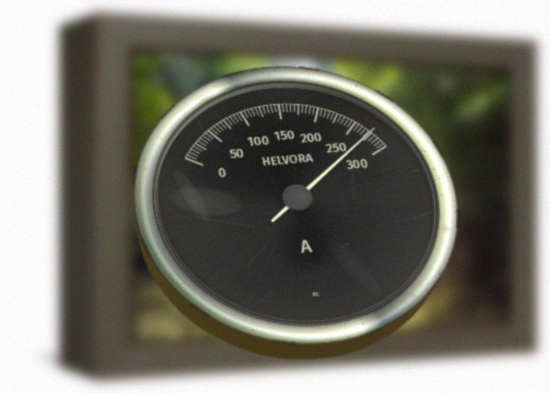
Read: 275 A
